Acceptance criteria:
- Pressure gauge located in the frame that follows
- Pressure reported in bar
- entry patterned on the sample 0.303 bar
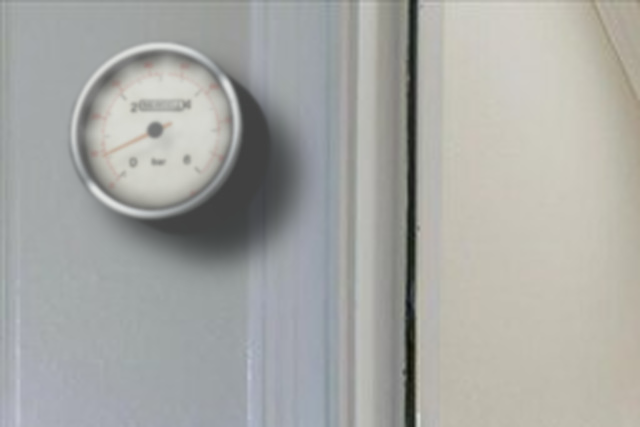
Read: 0.5 bar
